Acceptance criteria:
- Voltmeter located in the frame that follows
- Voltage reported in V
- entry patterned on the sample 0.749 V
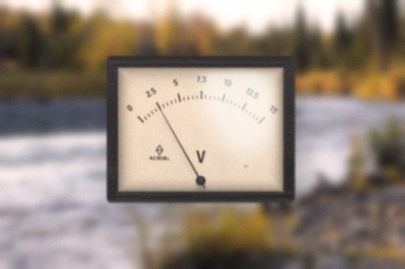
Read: 2.5 V
